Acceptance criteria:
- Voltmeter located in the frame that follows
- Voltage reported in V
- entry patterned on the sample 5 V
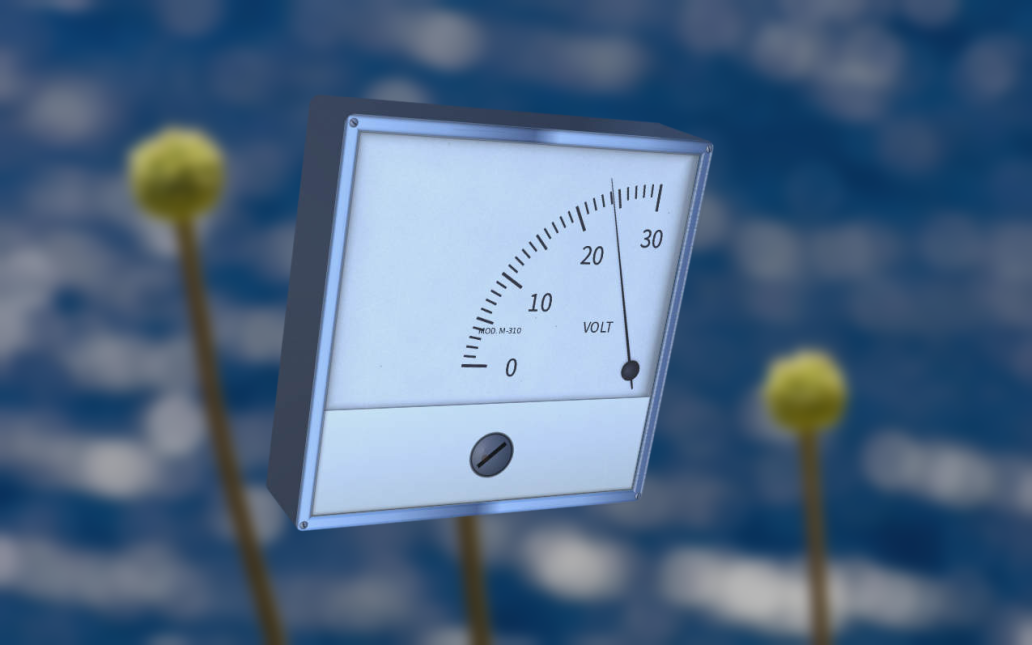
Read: 24 V
